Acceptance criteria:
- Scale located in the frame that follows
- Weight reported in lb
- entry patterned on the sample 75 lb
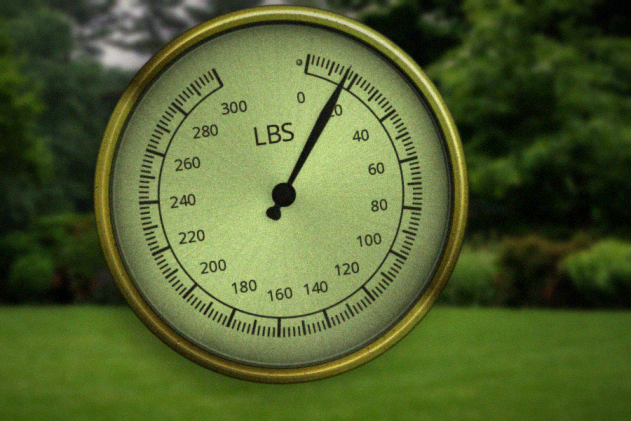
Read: 16 lb
